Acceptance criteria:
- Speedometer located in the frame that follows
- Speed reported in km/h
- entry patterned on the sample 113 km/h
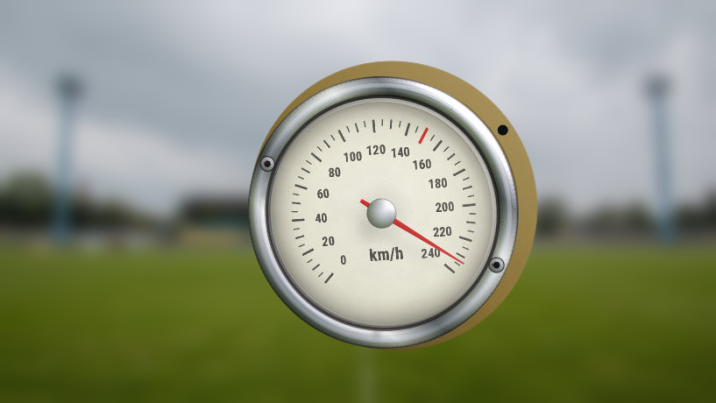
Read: 232.5 km/h
